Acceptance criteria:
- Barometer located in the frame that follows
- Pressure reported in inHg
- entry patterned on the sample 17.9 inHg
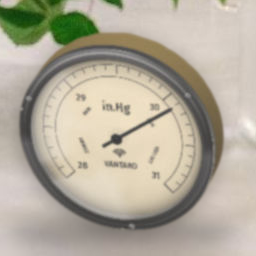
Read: 30.1 inHg
